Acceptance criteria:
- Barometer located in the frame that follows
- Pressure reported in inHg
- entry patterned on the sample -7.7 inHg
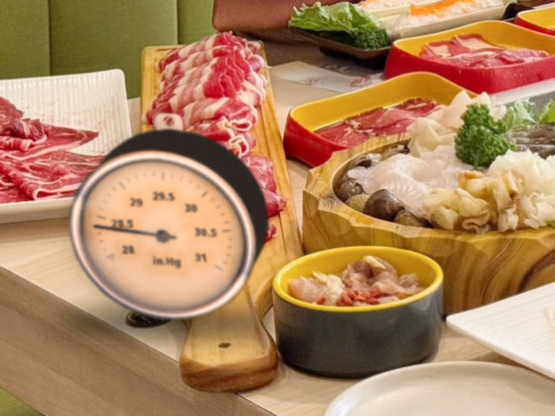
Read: 28.4 inHg
